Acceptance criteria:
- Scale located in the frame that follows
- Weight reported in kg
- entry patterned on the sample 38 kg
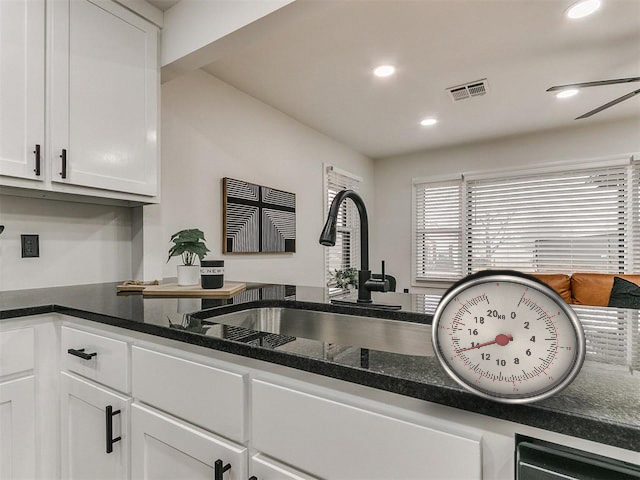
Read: 14 kg
